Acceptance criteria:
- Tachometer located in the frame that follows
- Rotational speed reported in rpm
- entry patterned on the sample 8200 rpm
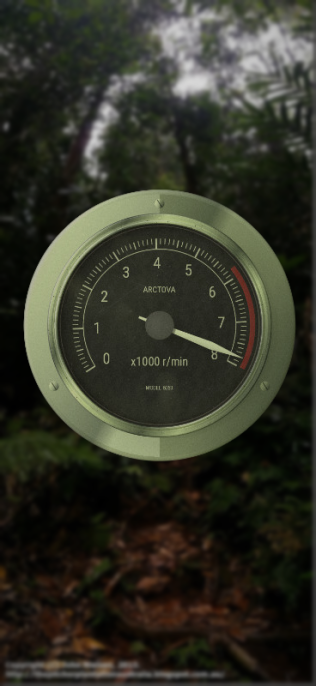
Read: 7800 rpm
